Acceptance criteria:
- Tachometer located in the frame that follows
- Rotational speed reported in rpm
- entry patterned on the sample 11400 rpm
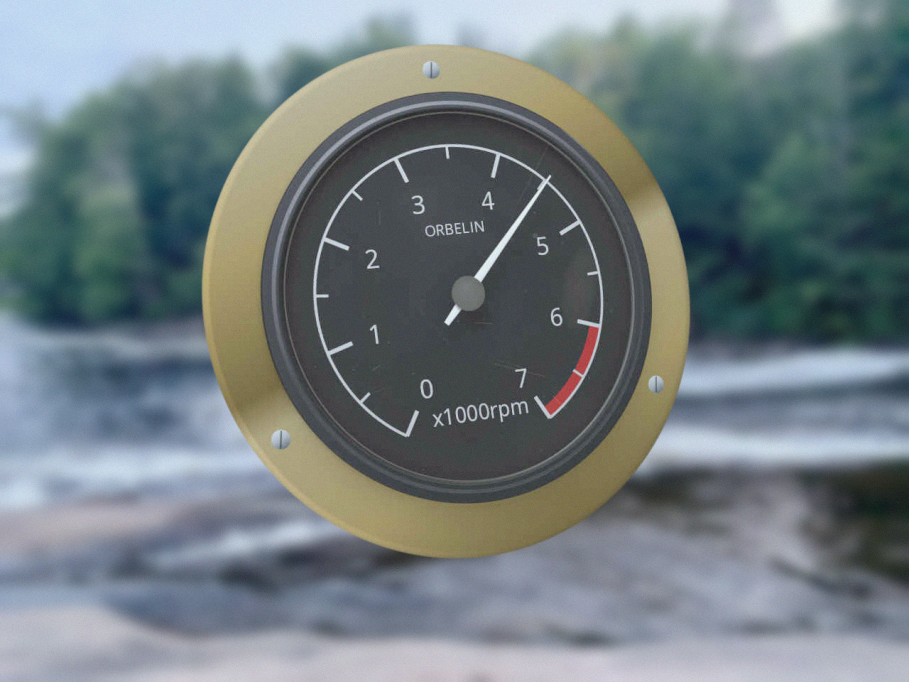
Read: 4500 rpm
